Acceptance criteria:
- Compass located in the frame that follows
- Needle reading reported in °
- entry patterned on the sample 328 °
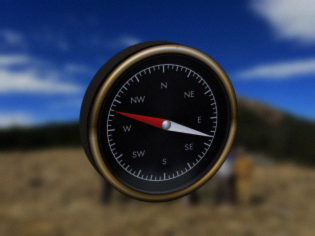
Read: 290 °
